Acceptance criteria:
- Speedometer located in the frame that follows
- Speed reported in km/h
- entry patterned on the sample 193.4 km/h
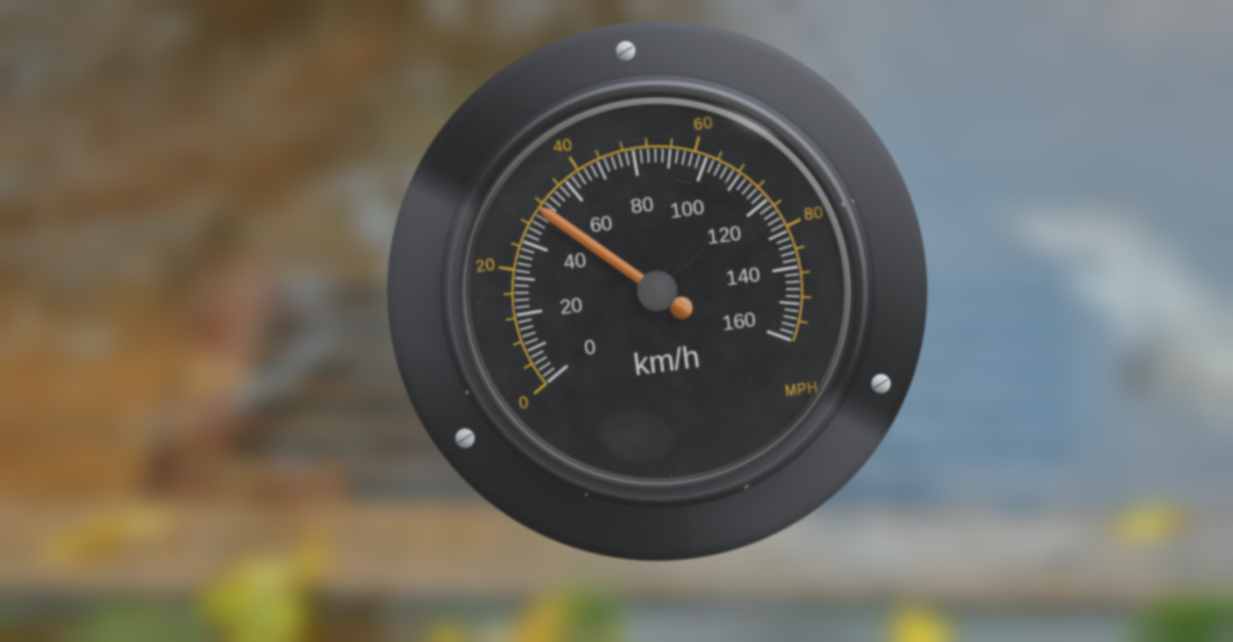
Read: 50 km/h
